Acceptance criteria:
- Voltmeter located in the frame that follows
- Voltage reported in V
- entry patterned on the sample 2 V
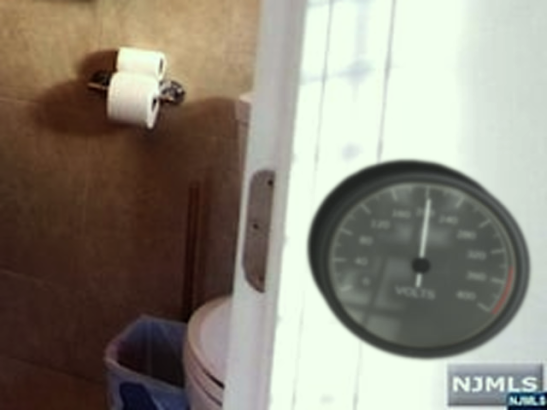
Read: 200 V
